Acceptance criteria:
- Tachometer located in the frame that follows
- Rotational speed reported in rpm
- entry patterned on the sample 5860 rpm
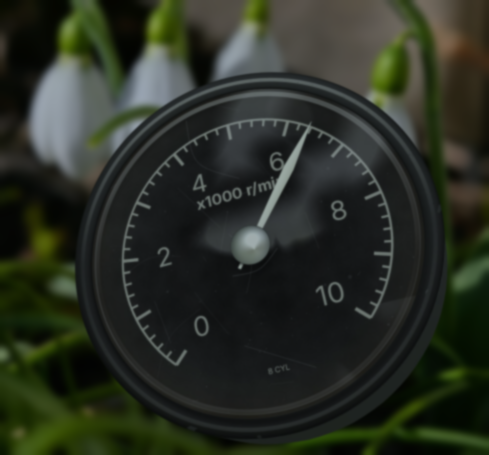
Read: 6400 rpm
